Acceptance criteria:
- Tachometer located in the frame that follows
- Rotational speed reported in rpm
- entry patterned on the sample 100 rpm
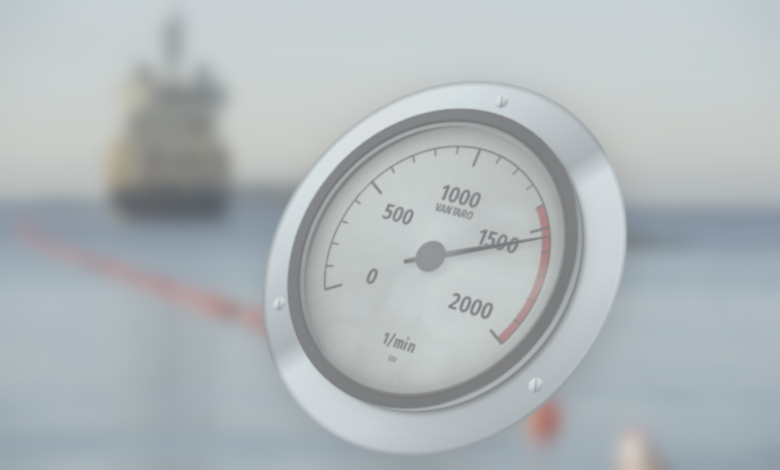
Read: 1550 rpm
